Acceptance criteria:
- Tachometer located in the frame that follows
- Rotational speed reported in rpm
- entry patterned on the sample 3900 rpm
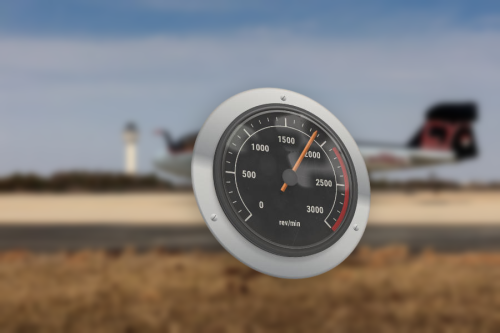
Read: 1850 rpm
